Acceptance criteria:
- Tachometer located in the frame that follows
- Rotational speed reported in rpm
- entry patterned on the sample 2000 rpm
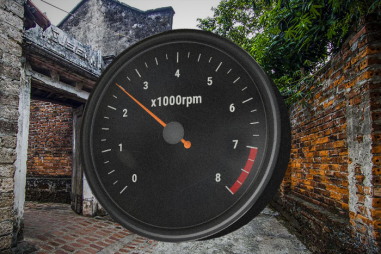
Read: 2500 rpm
